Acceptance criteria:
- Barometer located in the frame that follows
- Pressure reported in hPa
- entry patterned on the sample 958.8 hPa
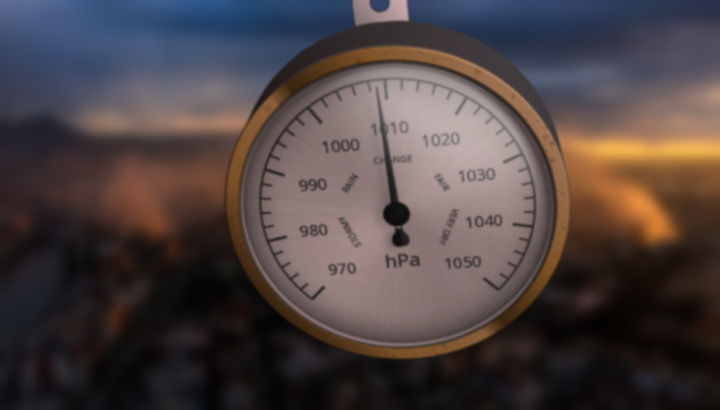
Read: 1009 hPa
